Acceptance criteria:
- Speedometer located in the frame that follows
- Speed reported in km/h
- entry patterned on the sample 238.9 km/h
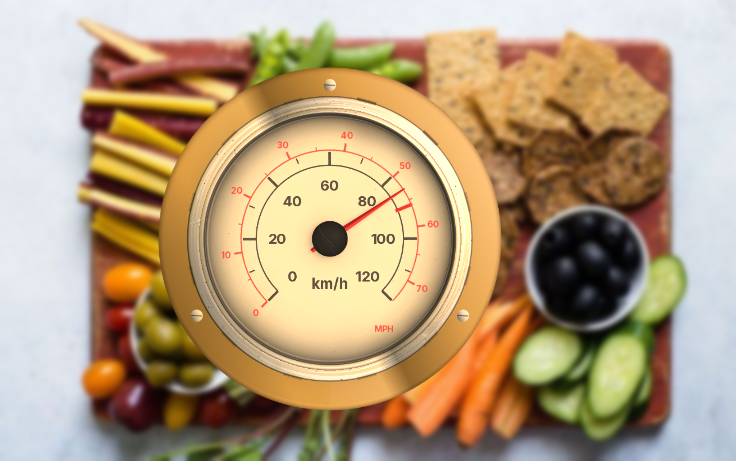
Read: 85 km/h
